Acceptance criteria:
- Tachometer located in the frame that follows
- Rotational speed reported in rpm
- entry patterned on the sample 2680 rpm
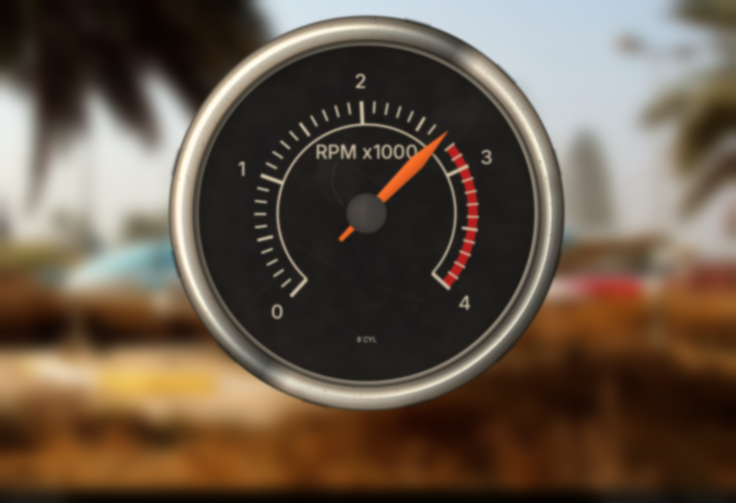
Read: 2700 rpm
